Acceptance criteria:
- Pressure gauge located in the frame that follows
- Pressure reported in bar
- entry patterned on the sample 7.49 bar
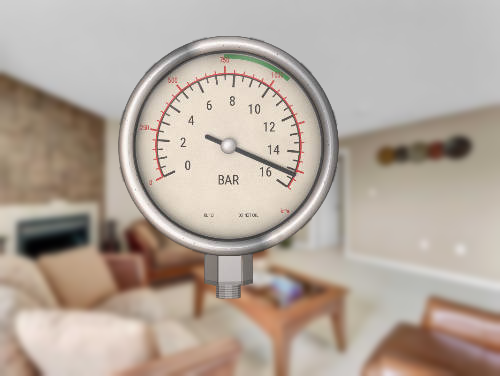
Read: 15.25 bar
